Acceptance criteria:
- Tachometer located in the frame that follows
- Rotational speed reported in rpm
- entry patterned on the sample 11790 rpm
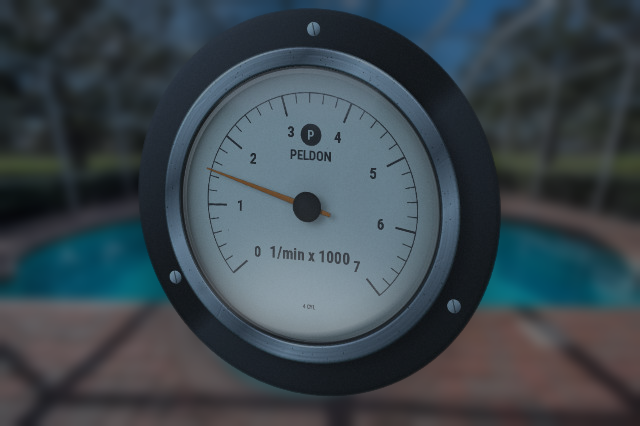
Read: 1500 rpm
